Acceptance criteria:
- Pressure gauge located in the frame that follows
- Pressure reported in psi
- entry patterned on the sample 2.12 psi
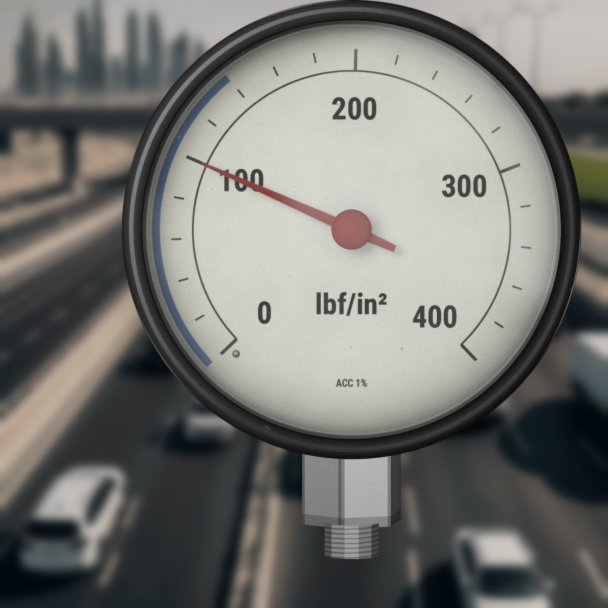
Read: 100 psi
